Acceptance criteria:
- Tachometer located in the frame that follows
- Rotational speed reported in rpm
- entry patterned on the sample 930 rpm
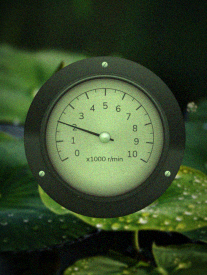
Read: 2000 rpm
